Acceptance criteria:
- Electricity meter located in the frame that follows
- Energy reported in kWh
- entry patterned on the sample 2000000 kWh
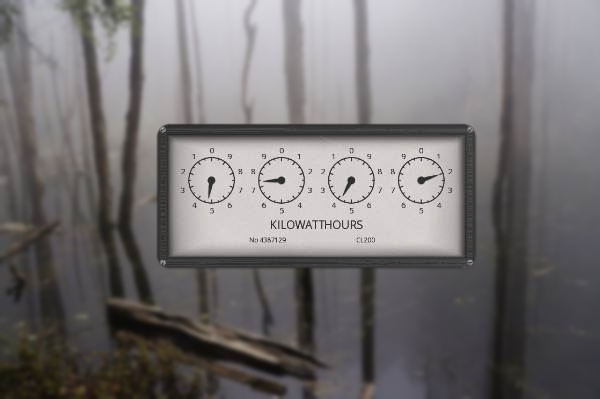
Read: 4742 kWh
